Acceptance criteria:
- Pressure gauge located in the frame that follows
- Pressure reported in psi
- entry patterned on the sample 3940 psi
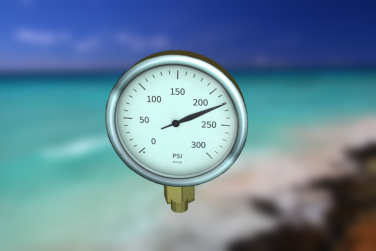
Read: 220 psi
